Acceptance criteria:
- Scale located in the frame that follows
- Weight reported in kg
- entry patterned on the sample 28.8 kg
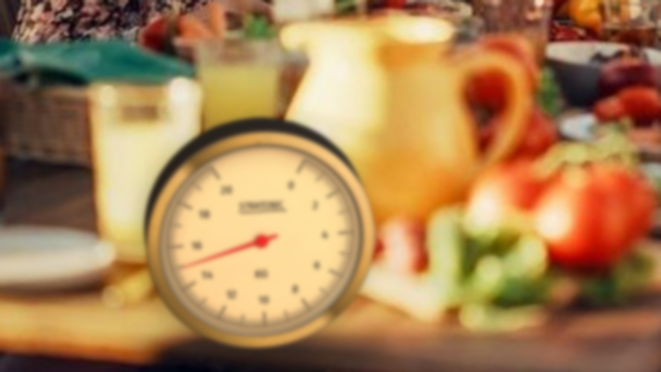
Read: 15 kg
